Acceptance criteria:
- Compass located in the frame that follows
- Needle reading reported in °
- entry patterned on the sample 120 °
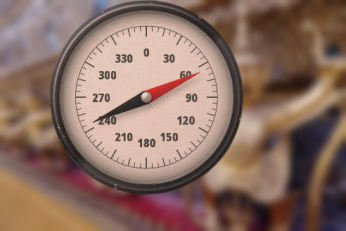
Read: 65 °
